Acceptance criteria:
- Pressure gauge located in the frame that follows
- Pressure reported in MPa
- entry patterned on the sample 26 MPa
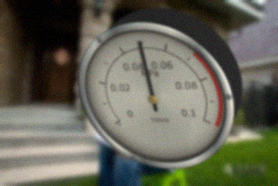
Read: 0.05 MPa
